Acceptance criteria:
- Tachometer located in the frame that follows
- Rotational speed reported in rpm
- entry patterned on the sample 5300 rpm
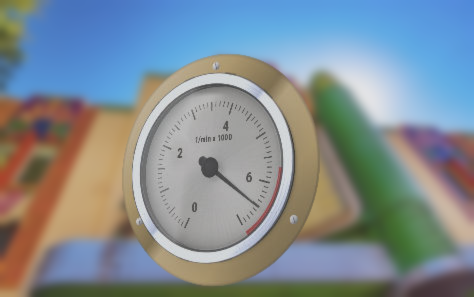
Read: 6500 rpm
